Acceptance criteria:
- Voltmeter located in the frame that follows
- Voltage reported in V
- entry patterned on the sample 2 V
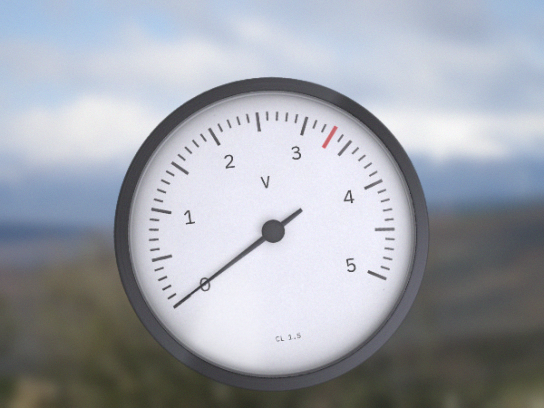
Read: 0 V
